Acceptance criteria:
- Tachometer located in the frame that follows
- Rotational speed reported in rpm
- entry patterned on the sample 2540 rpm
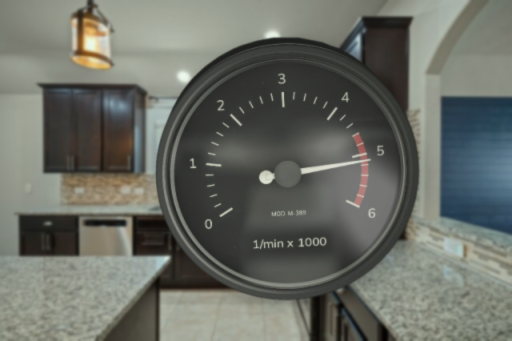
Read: 5100 rpm
